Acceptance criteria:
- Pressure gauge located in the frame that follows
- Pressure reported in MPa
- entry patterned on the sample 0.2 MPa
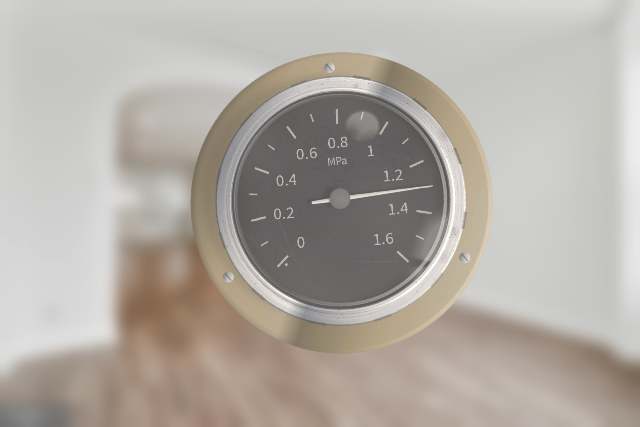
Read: 1.3 MPa
